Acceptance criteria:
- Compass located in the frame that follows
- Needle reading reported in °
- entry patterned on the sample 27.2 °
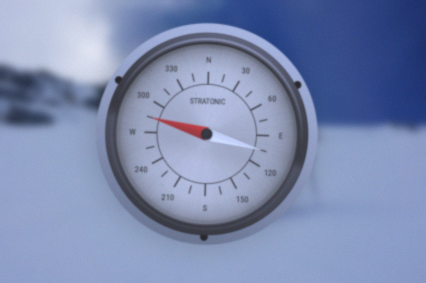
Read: 285 °
